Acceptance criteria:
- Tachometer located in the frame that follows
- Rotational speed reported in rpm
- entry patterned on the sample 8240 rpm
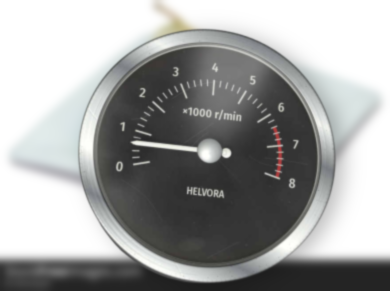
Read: 600 rpm
